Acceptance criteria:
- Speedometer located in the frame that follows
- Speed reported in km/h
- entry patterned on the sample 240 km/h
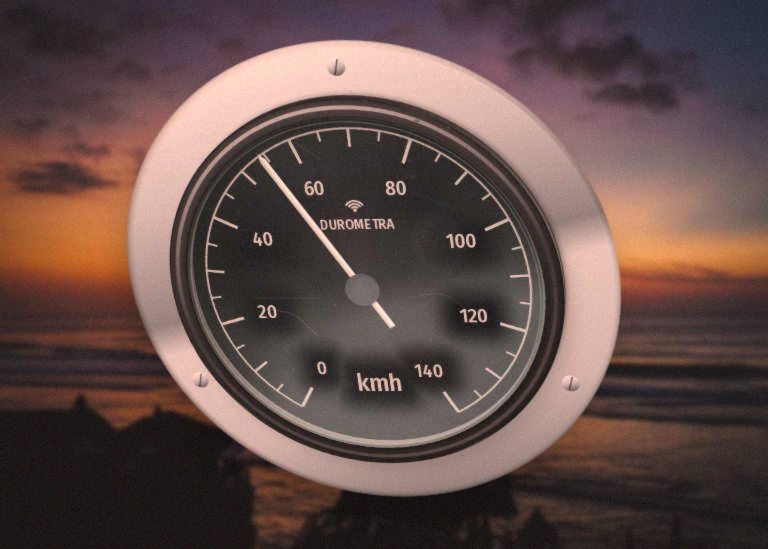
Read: 55 km/h
